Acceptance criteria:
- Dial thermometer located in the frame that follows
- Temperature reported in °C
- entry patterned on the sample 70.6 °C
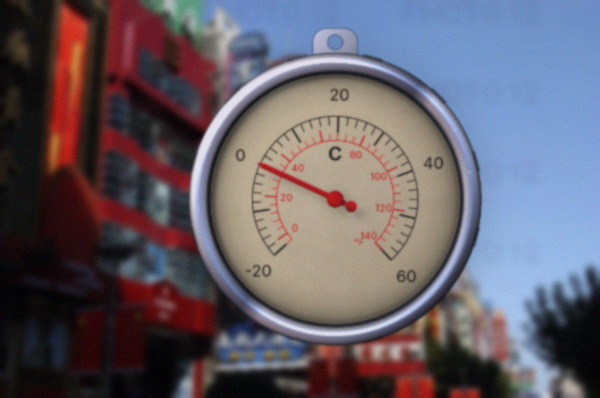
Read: 0 °C
